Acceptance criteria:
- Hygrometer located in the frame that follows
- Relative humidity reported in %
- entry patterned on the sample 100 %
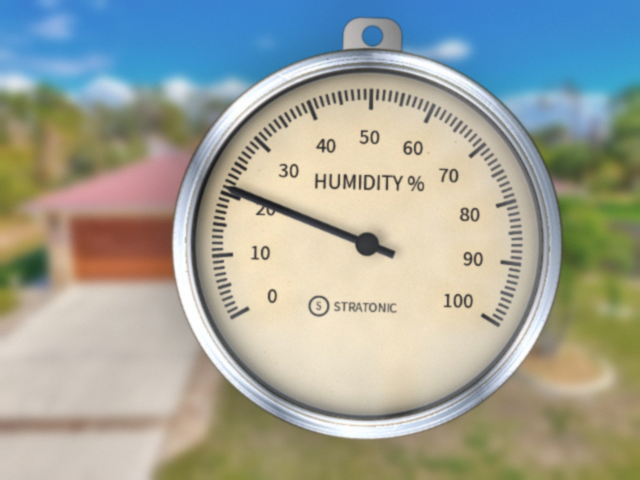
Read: 21 %
